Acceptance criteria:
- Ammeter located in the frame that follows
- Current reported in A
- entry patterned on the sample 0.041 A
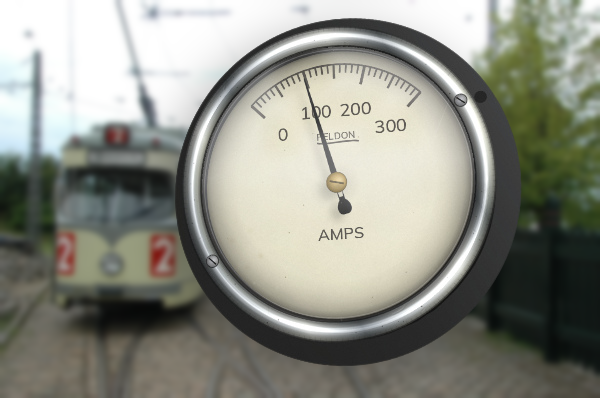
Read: 100 A
